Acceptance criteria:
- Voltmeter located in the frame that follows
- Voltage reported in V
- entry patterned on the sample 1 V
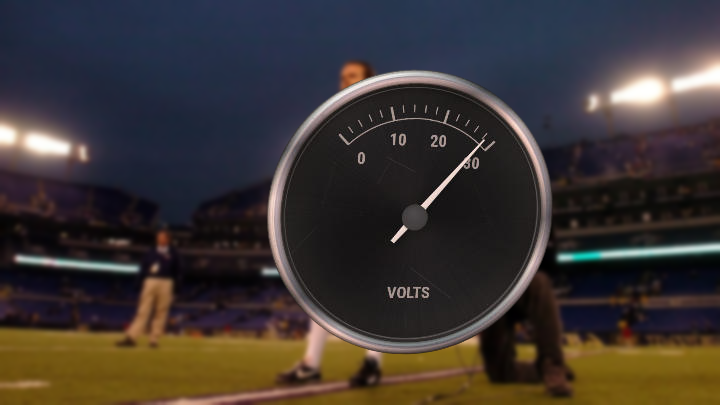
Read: 28 V
